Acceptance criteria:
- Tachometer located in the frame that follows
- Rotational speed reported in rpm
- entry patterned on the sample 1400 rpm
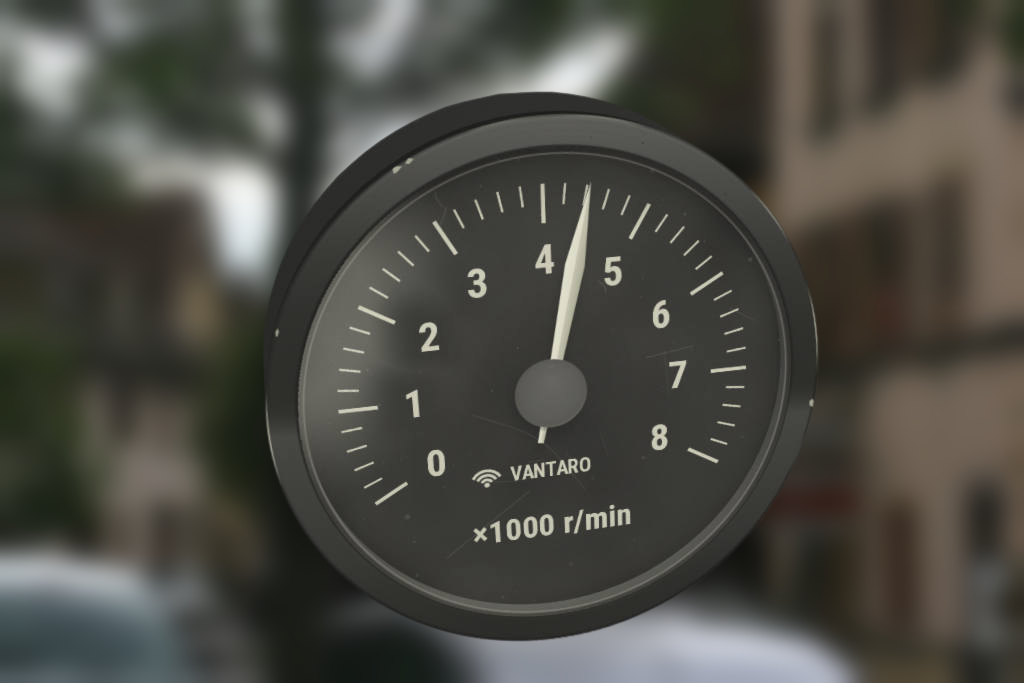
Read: 4400 rpm
